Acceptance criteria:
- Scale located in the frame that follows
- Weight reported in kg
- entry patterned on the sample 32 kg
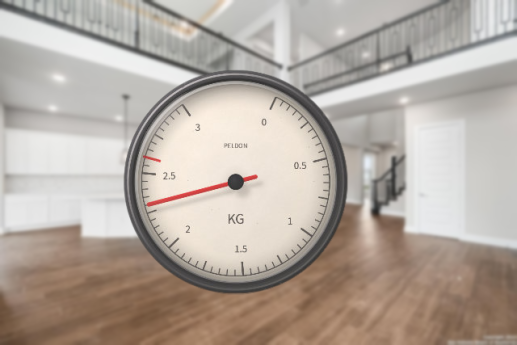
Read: 2.3 kg
